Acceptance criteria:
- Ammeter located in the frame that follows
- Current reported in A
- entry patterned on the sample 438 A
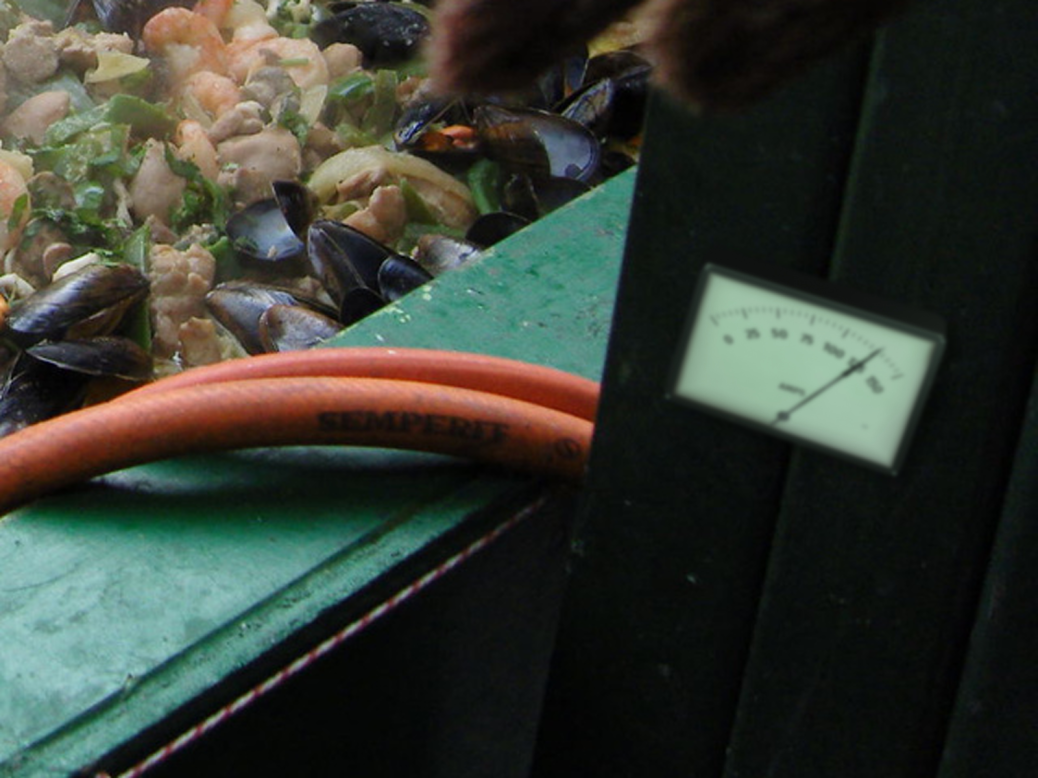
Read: 125 A
